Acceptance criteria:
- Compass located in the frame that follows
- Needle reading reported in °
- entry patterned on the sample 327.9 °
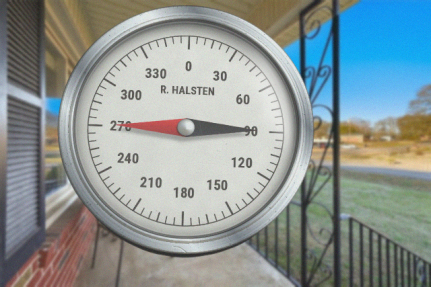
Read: 270 °
